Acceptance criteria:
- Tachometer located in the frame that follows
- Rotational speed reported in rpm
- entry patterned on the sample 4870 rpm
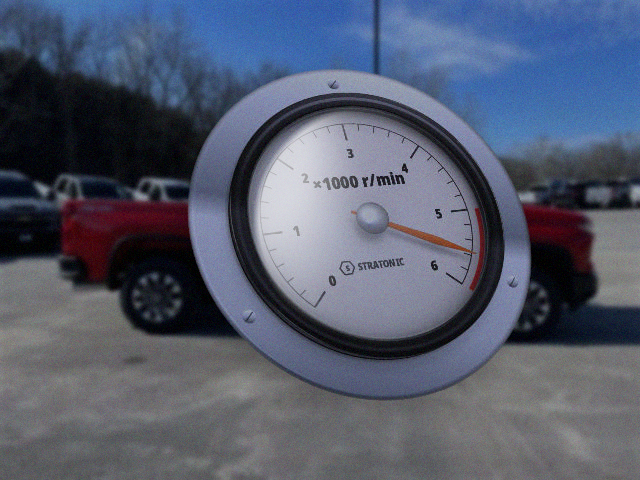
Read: 5600 rpm
